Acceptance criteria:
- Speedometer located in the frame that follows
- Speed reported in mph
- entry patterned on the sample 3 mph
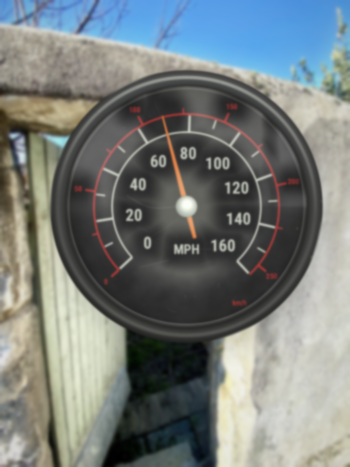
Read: 70 mph
